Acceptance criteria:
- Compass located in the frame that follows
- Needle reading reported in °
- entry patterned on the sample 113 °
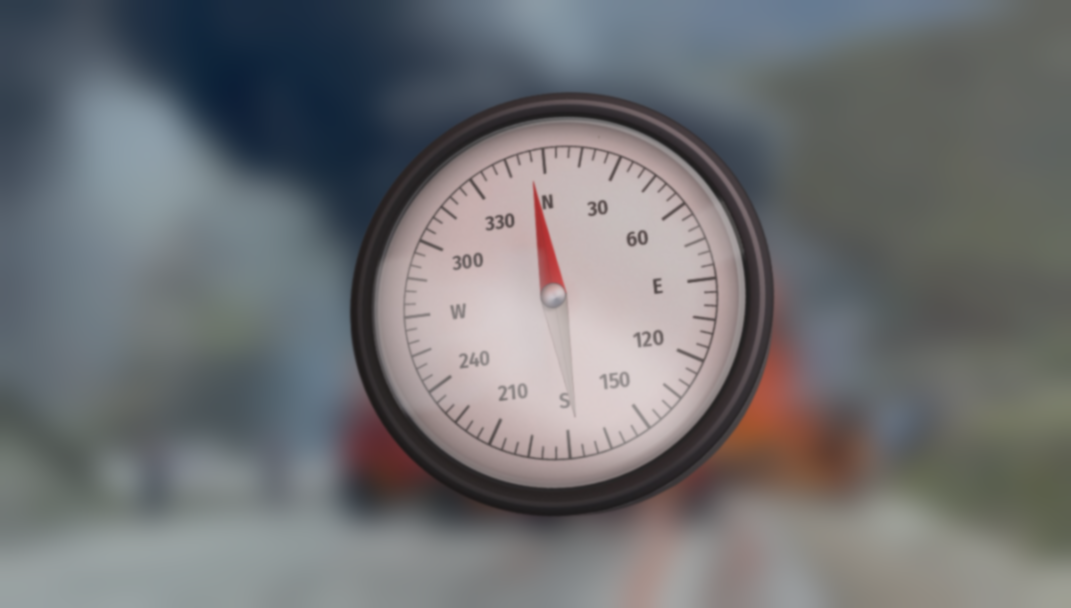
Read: 355 °
